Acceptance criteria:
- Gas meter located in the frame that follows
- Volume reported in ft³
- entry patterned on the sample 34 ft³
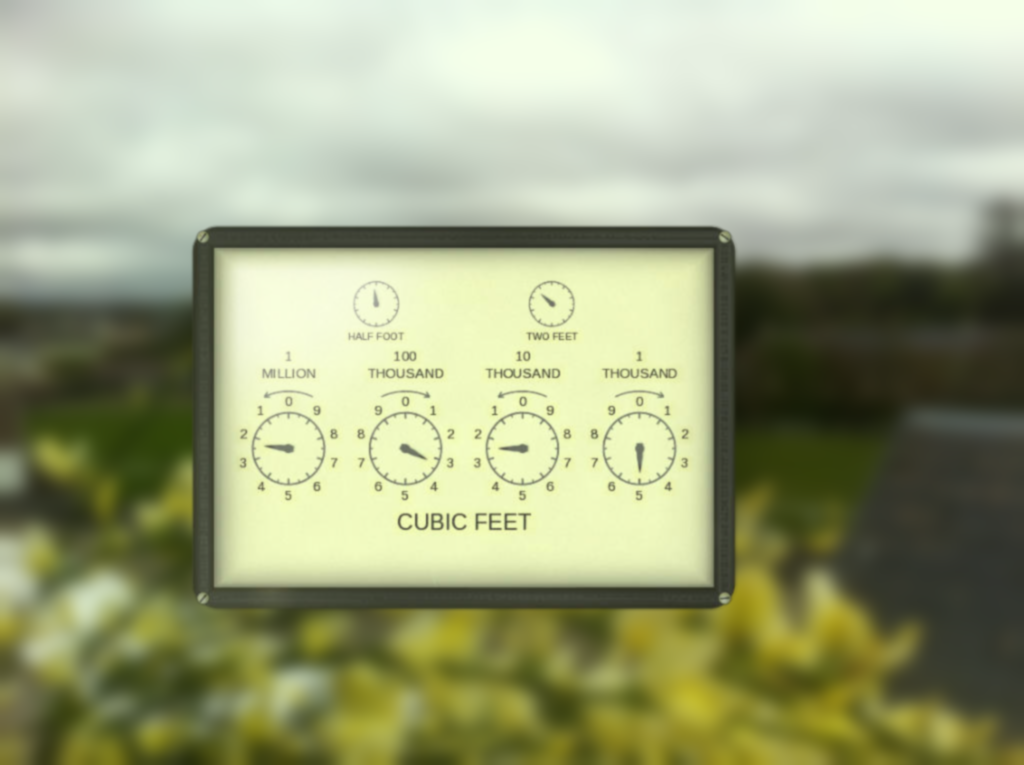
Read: 232500 ft³
